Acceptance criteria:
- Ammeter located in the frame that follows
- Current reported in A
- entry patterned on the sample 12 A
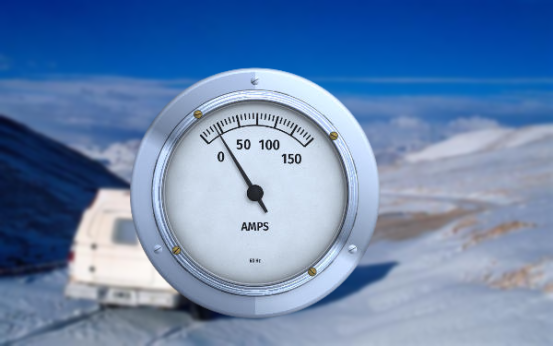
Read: 20 A
